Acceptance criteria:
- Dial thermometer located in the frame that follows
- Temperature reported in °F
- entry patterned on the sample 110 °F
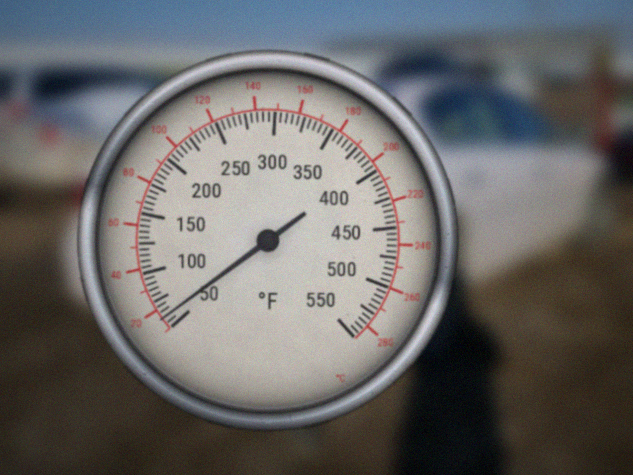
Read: 60 °F
